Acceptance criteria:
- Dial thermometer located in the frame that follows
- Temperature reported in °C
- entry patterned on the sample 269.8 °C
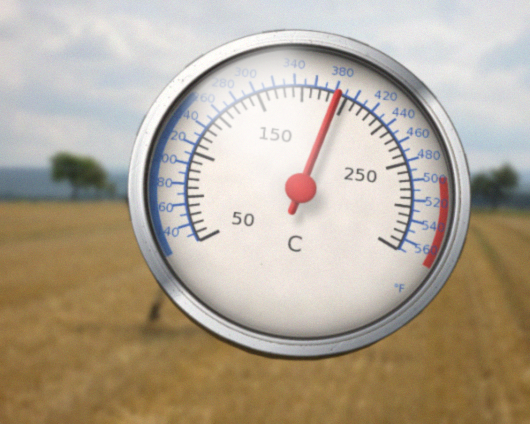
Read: 195 °C
